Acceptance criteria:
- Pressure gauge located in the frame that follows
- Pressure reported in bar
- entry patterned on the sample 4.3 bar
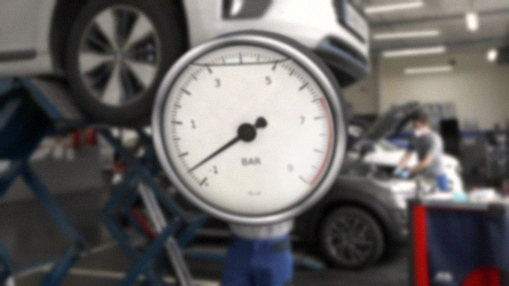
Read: -0.5 bar
